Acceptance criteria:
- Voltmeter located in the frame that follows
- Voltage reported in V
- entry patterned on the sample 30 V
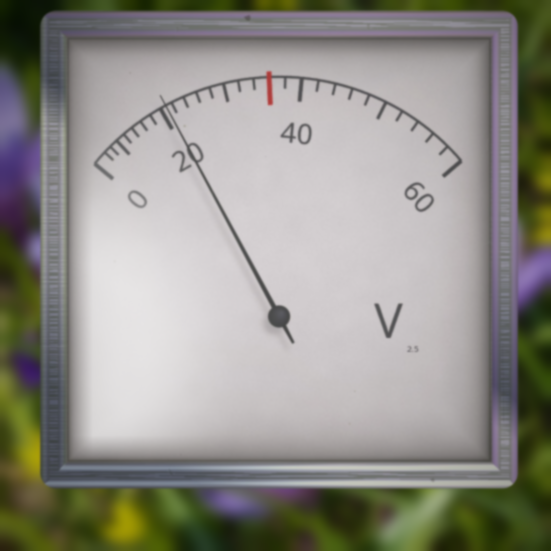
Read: 21 V
